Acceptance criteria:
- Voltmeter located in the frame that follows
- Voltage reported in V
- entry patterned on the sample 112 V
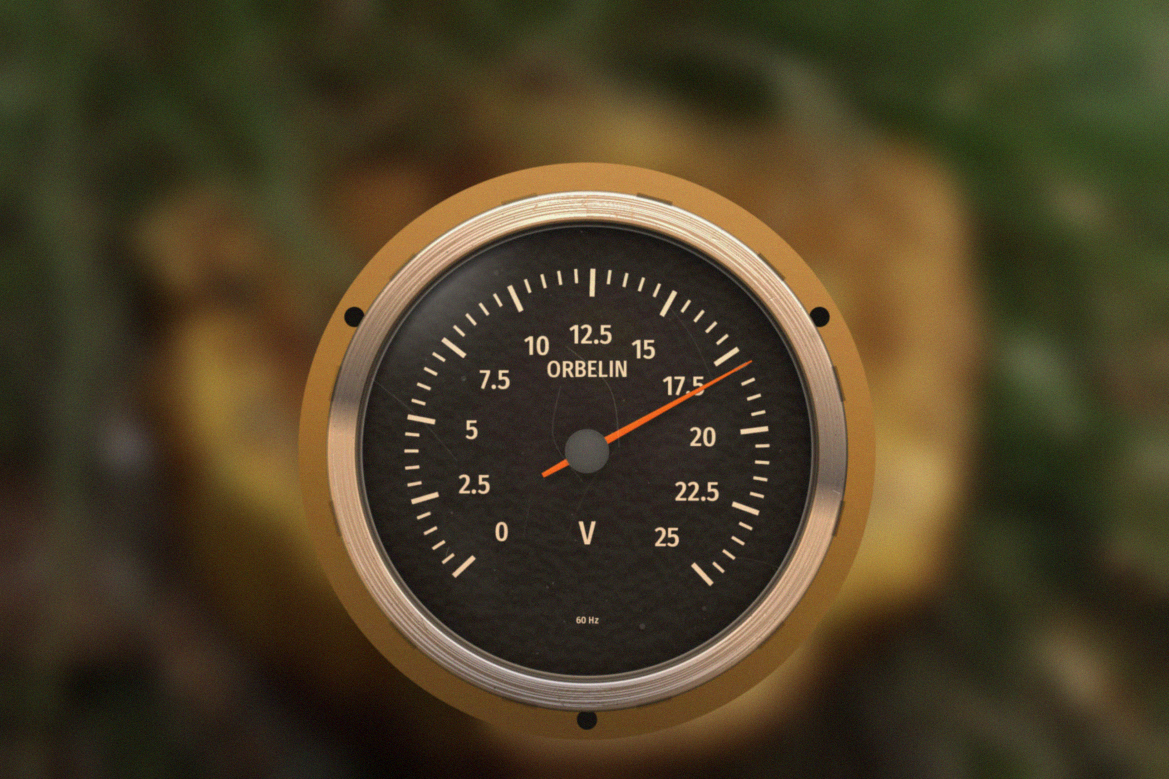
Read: 18 V
